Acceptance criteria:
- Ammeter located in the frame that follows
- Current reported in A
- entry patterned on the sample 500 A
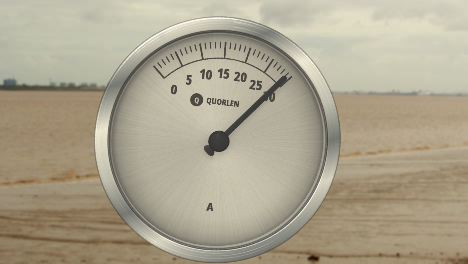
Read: 29 A
